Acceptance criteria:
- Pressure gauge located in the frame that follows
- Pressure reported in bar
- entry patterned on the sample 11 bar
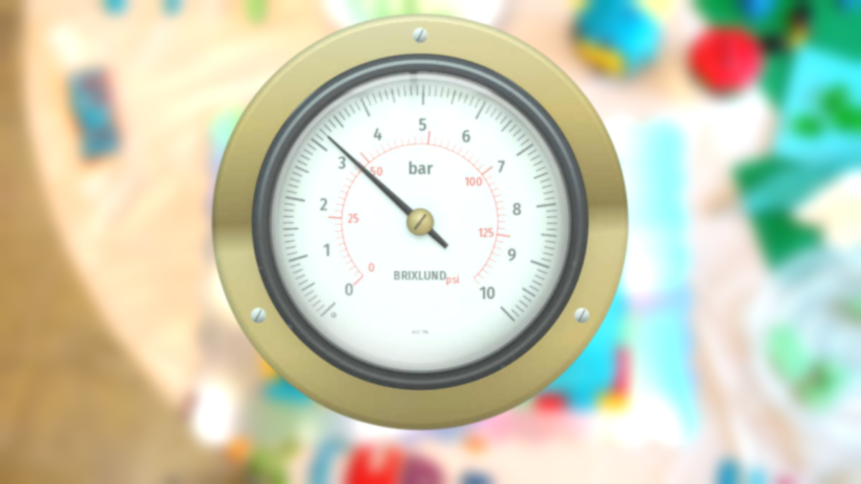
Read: 3.2 bar
